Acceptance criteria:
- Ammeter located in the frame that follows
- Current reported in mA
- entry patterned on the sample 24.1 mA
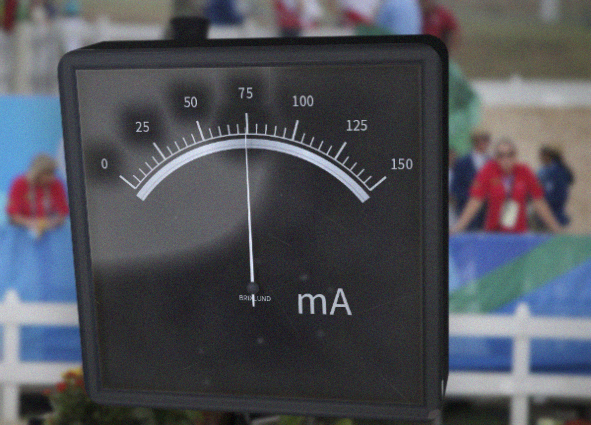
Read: 75 mA
